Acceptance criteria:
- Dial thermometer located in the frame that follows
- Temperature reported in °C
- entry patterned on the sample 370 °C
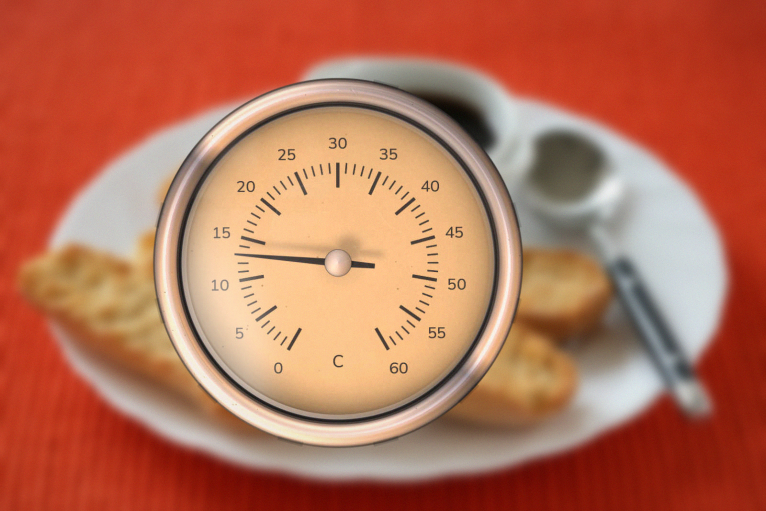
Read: 13 °C
